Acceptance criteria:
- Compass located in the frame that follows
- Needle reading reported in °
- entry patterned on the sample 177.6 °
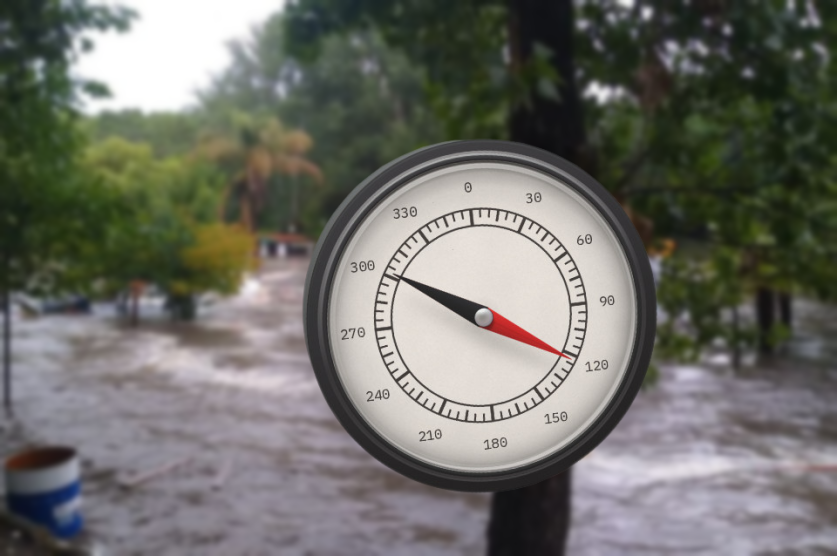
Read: 122.5 °
